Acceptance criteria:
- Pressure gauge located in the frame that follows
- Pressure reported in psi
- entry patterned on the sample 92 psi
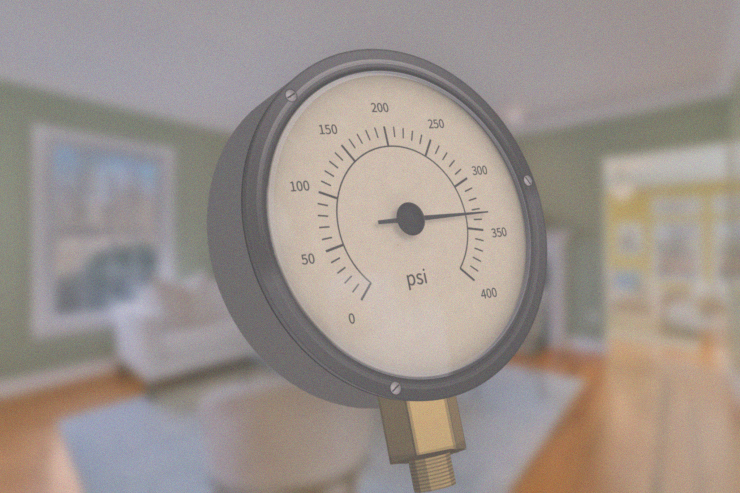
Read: 335 psi
